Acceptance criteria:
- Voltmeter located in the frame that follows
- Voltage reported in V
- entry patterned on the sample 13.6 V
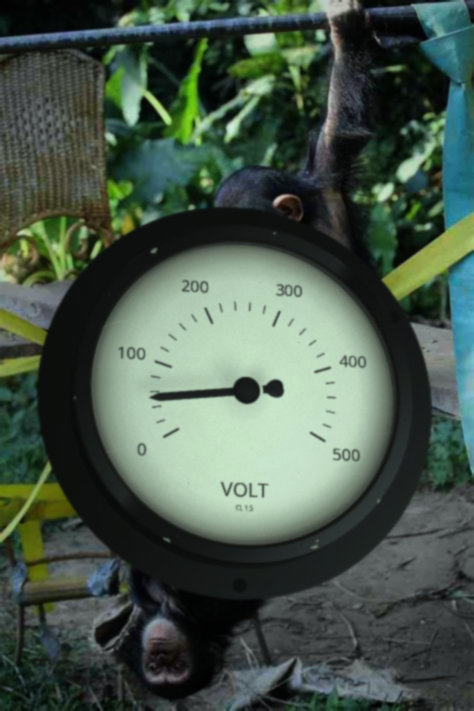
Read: 50 V
